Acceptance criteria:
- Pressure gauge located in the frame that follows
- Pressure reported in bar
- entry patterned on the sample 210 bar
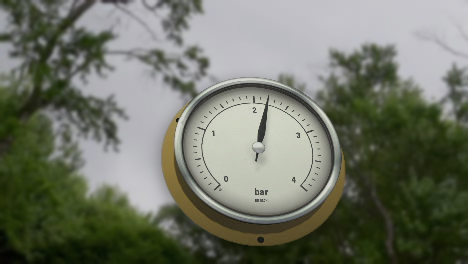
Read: 2.2 bar
